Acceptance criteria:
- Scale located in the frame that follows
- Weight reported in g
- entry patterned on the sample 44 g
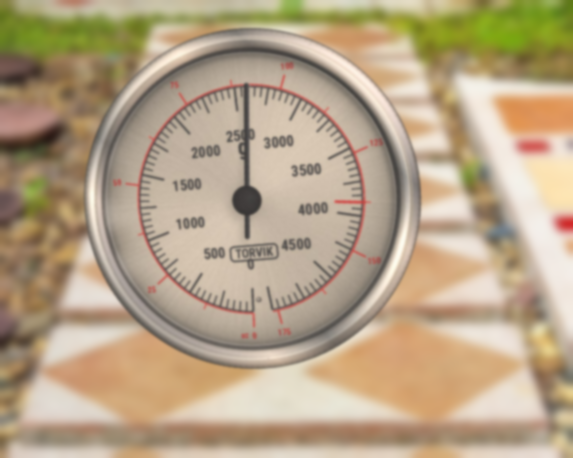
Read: 2600 g
